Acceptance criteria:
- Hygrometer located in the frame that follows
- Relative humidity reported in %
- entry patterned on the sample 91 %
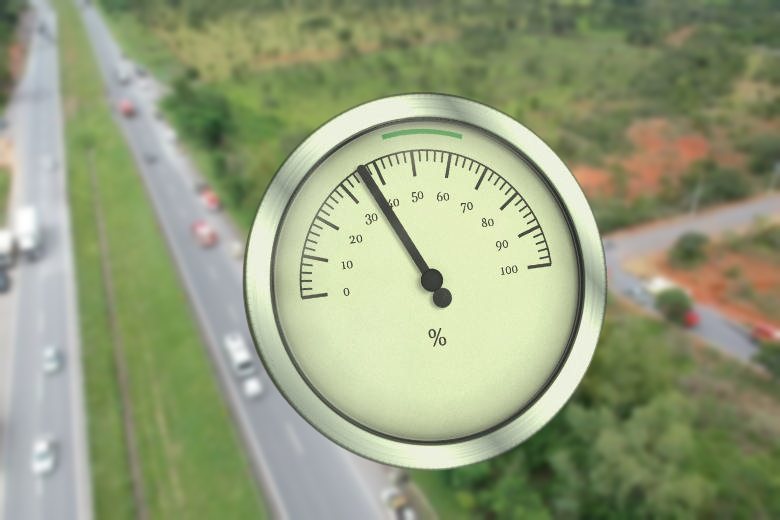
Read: 36 %
